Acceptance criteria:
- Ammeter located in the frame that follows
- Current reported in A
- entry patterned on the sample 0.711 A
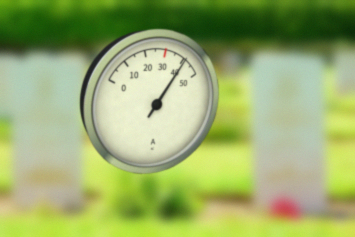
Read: 40 A
